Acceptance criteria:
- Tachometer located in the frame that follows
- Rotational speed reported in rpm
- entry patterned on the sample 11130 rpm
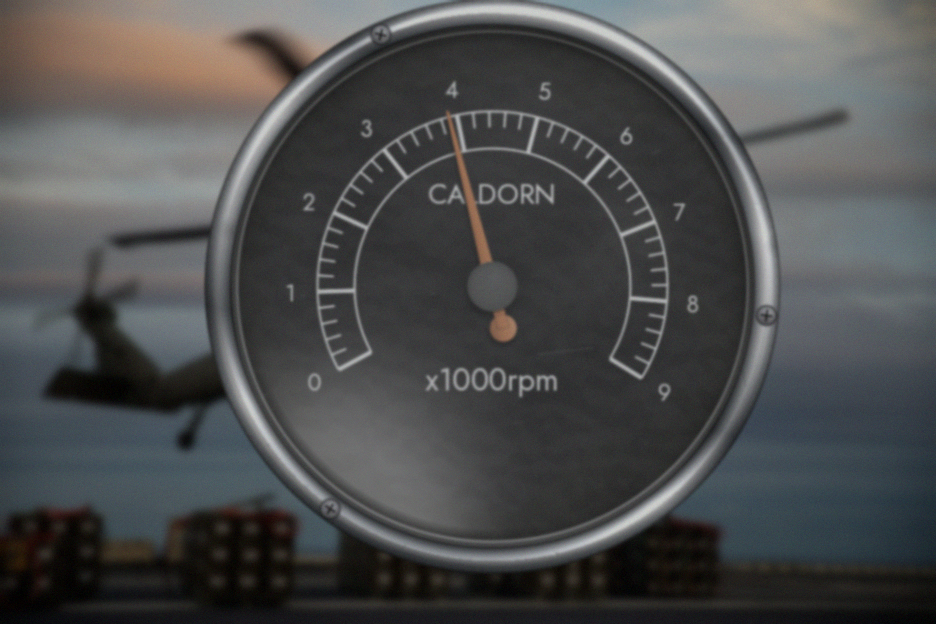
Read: 3900 rpm
